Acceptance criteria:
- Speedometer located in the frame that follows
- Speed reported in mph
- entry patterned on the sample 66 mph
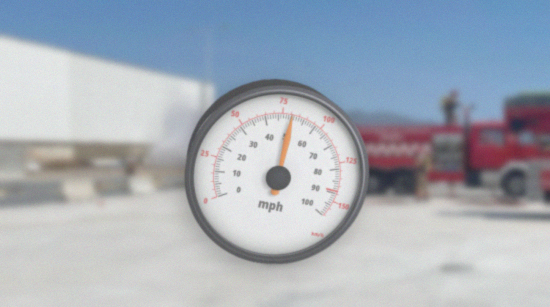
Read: 50 mph
